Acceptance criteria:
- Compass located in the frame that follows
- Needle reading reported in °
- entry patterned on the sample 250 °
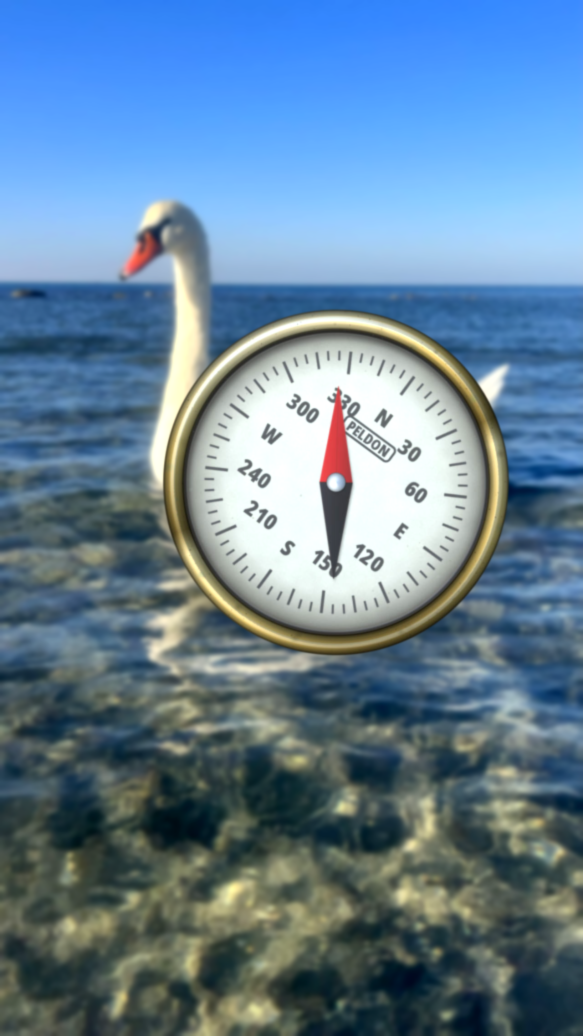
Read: 325 °
